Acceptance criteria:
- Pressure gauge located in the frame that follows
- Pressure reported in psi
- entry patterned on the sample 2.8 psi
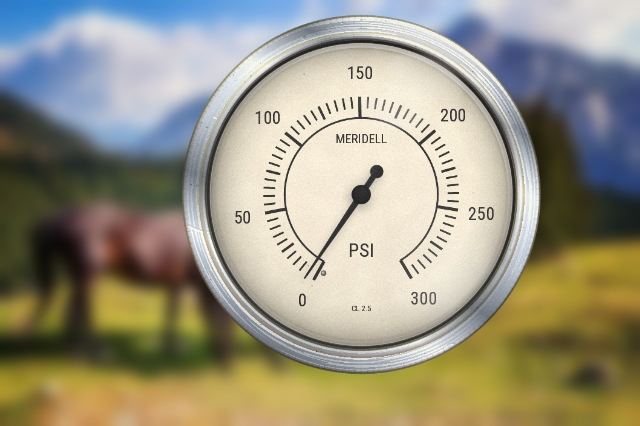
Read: 5 psi
